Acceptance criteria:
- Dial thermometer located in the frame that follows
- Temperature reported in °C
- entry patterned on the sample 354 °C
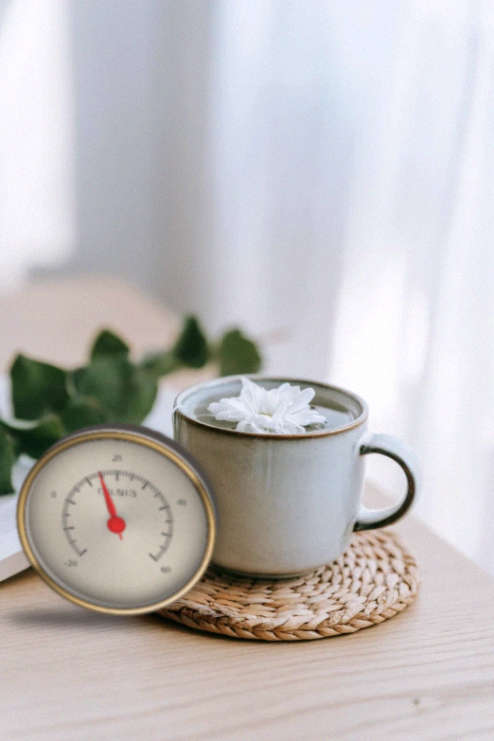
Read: 15 °C
